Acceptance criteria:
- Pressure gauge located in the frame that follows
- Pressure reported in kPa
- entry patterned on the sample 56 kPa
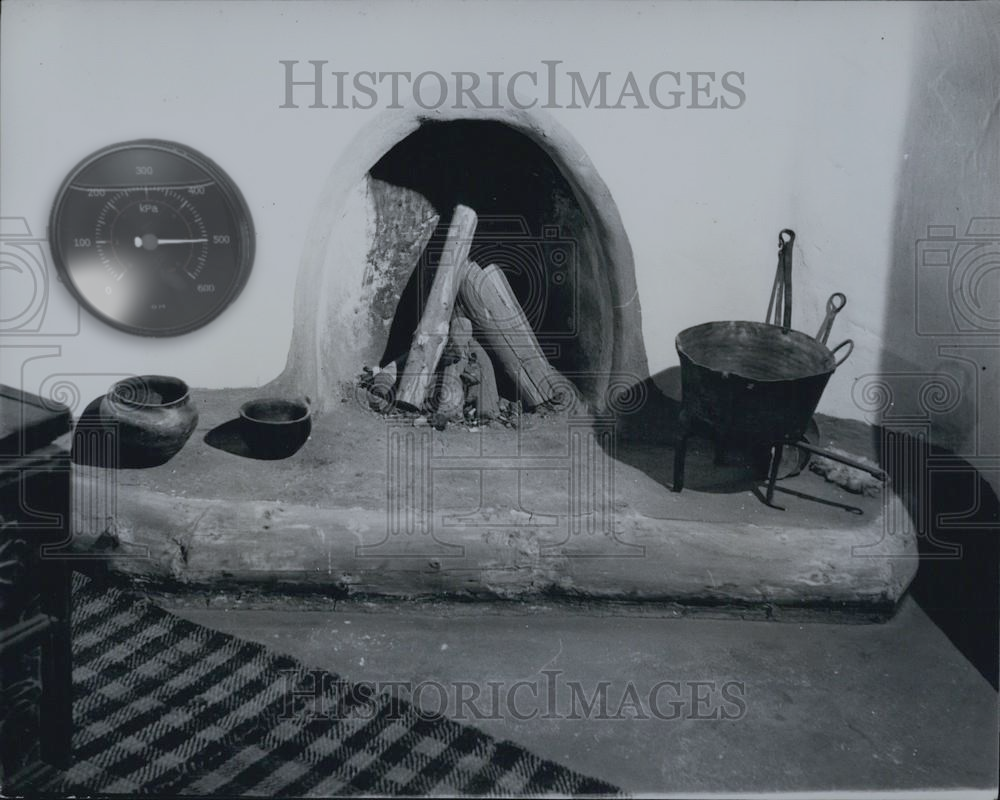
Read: 500 kPa
